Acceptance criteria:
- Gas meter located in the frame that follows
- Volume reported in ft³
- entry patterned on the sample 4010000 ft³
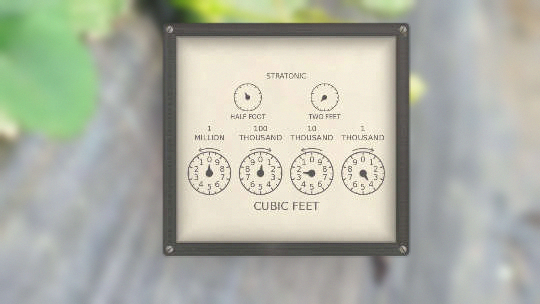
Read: 2400 ft³
